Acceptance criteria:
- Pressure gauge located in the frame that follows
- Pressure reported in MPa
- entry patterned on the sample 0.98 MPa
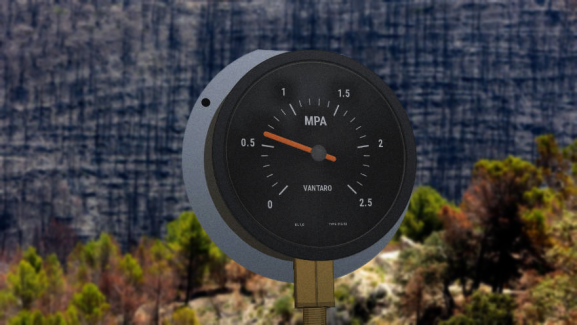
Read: 0.6 MPa
